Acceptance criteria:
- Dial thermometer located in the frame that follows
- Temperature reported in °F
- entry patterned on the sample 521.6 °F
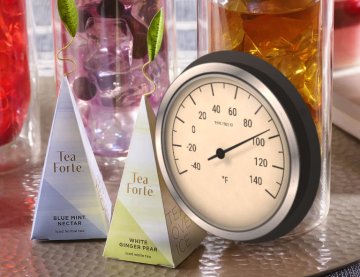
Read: 95 °F
